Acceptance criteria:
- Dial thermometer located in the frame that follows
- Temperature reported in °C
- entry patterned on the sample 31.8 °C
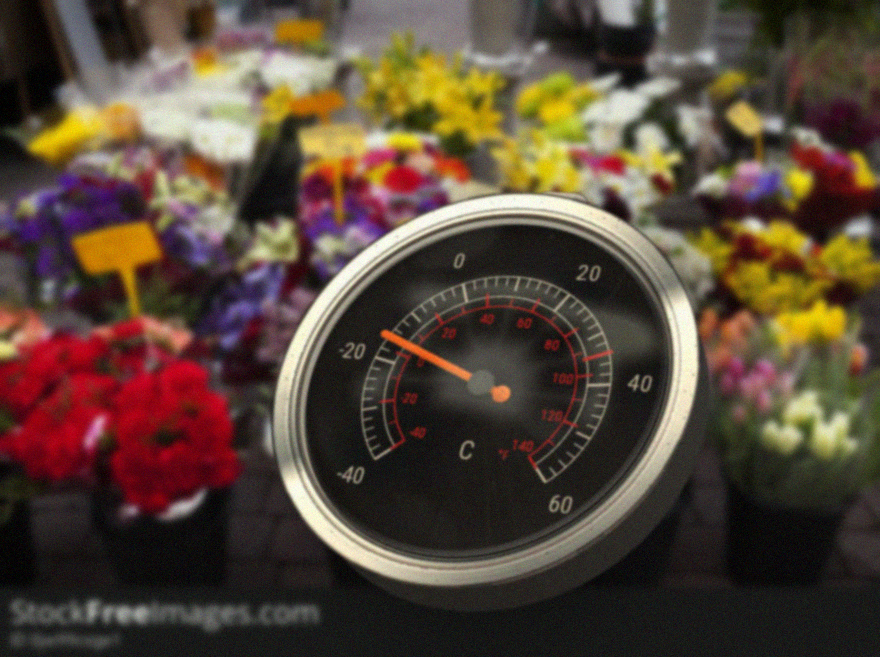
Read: -16 °C
